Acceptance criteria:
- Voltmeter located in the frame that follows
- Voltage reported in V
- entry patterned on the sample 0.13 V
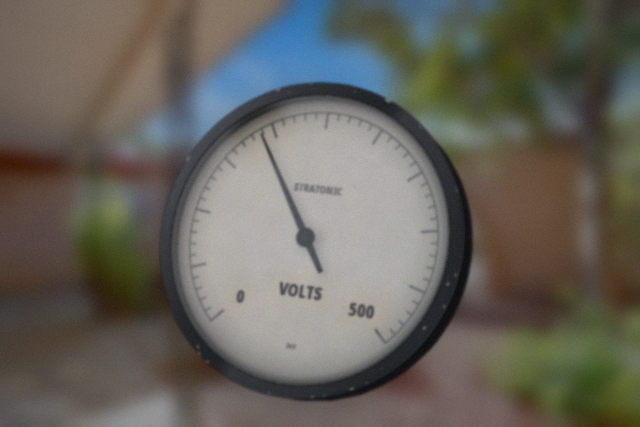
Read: 190 V
